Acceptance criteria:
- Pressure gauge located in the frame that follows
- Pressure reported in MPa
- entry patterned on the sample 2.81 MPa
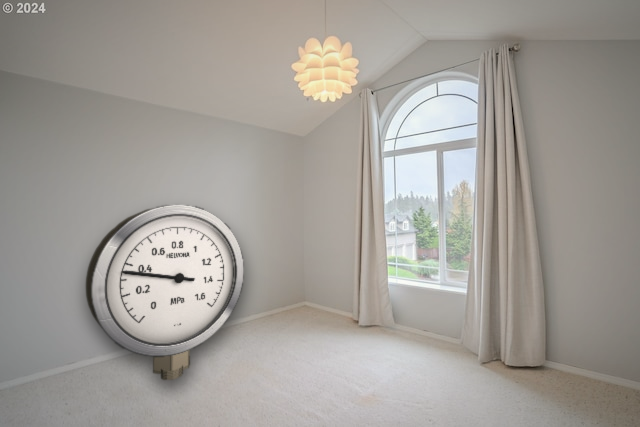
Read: 0.35 MPa
